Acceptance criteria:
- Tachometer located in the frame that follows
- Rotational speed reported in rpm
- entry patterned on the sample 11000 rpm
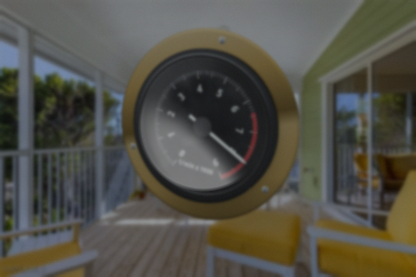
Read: 8000 rpm
